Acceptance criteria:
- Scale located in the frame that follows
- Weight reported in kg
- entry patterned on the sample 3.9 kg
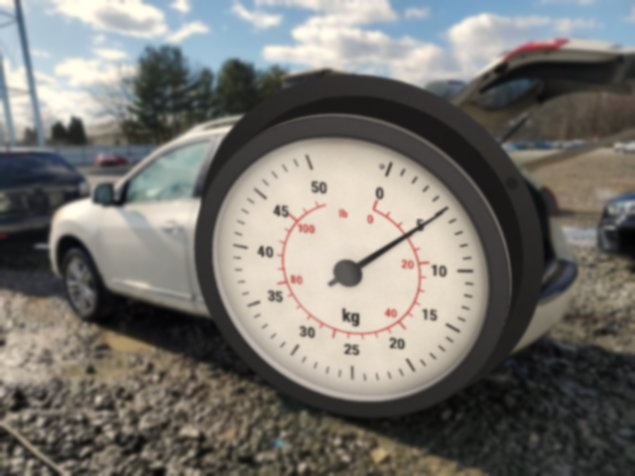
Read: 5 kg
